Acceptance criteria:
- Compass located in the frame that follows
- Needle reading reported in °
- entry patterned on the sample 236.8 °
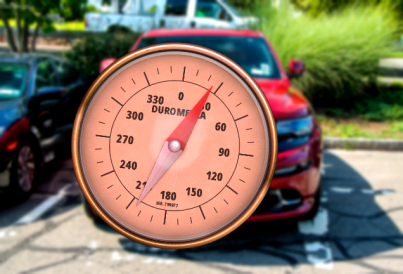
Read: 25 °
